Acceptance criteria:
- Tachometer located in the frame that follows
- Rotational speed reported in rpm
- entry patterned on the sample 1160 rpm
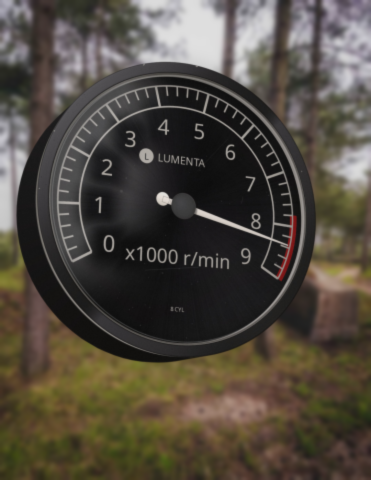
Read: 8400 rpm
